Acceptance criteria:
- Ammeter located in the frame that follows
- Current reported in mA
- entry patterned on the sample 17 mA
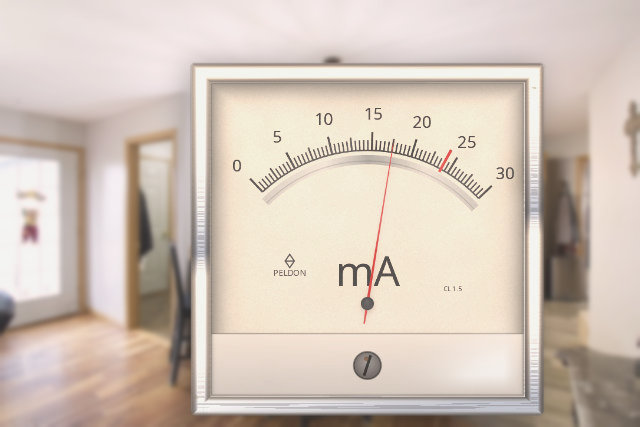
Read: 17.5 mA
